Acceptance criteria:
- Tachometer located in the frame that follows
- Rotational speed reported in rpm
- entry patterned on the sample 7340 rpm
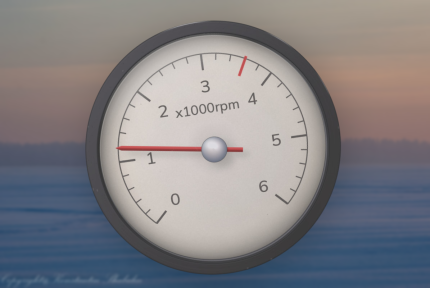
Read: 1200 rpm
